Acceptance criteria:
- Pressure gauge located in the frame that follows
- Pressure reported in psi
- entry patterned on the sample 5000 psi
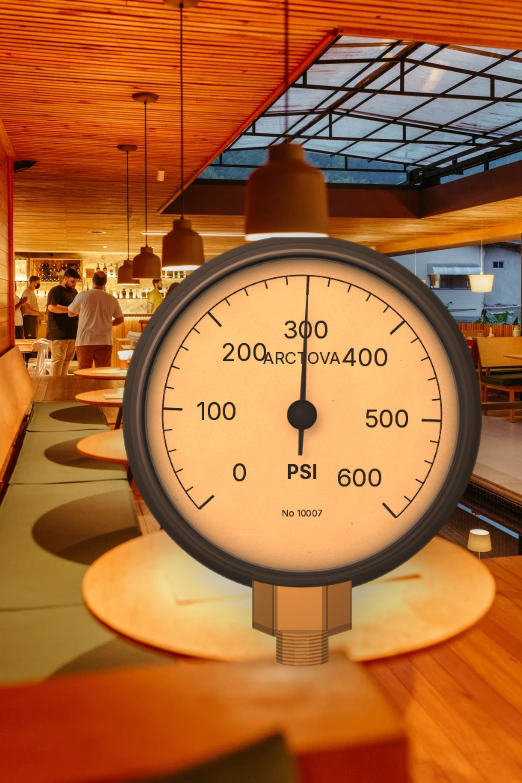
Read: 300 psi
